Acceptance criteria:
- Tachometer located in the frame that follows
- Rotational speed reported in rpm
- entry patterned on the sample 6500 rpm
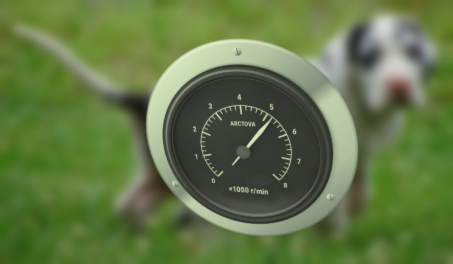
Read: 5200 rpm
